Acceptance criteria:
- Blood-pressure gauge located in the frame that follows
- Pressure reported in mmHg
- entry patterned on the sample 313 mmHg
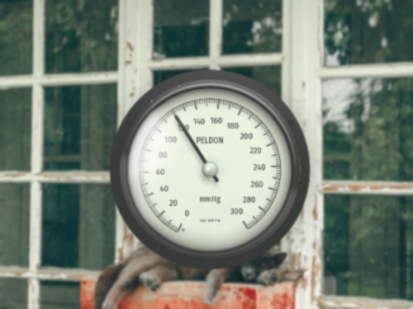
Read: 120 mmHg
